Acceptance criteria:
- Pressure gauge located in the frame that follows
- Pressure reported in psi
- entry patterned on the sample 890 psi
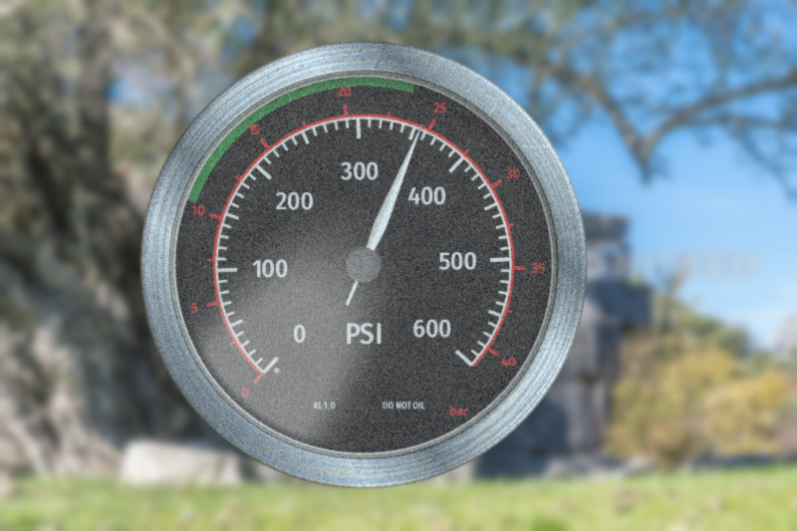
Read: 355 psi
